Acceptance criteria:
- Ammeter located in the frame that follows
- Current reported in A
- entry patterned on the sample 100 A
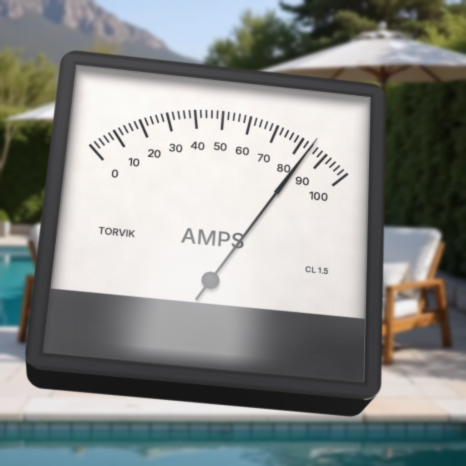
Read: 84 A
